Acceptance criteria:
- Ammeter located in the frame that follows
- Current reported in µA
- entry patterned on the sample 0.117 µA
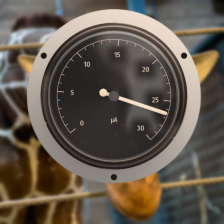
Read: 26.5 µA
